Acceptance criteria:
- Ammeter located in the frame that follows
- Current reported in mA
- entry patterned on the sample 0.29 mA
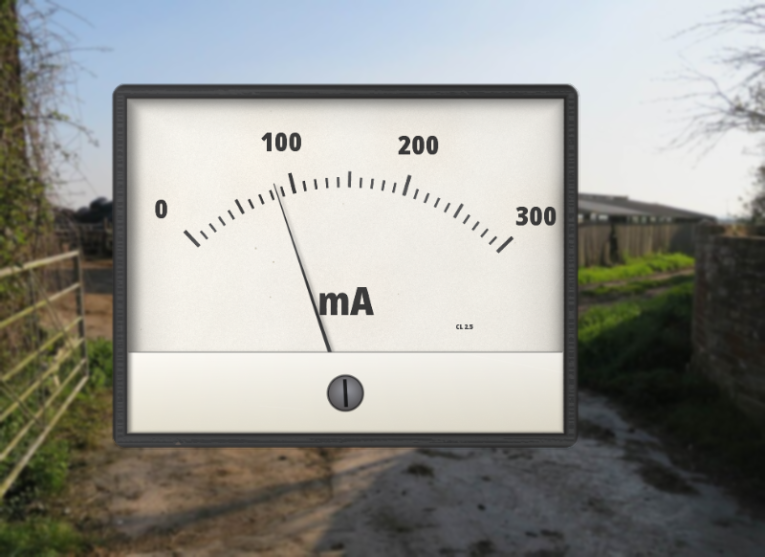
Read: 85 mA
